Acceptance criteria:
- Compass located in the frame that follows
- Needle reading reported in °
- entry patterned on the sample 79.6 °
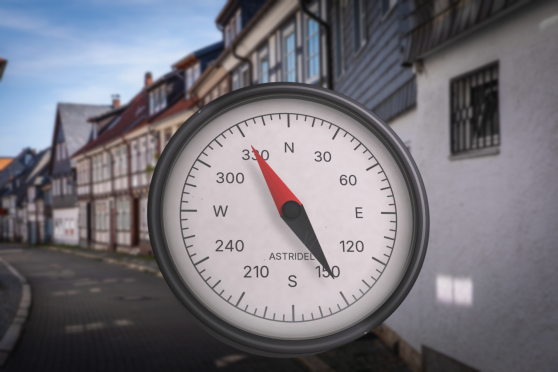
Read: 330 °
